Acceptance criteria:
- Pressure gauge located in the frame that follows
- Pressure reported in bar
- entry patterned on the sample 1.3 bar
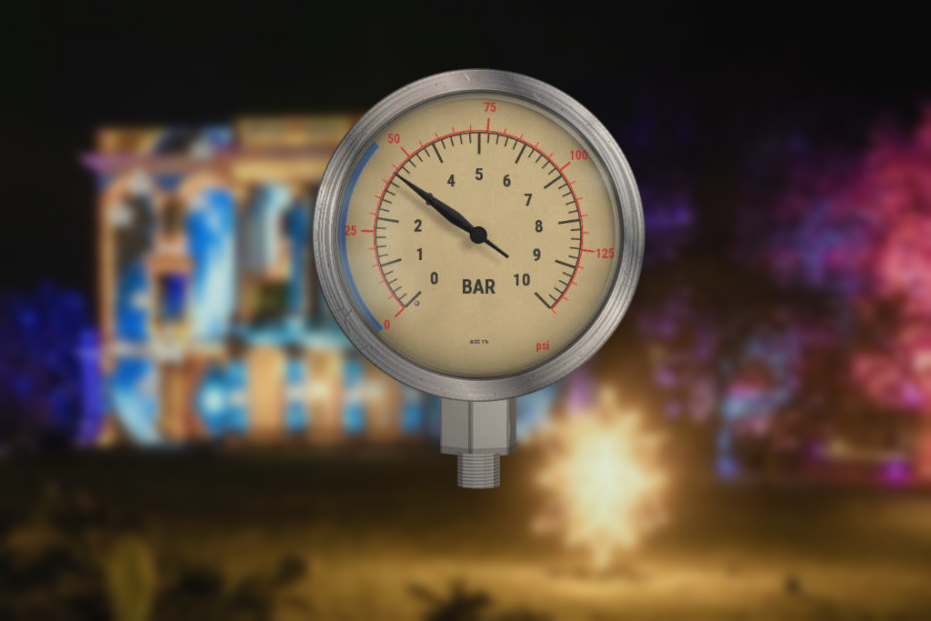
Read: 3 bar
